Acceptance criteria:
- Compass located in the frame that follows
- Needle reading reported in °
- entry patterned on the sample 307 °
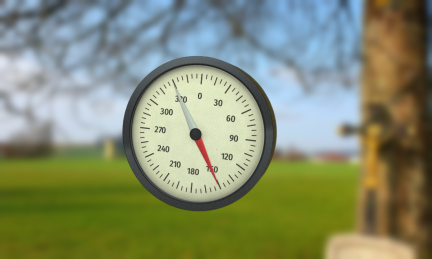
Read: 150 °
